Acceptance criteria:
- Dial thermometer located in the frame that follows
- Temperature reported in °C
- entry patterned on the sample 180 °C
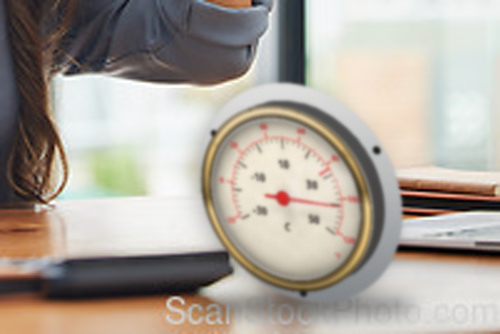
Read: 40 °C
